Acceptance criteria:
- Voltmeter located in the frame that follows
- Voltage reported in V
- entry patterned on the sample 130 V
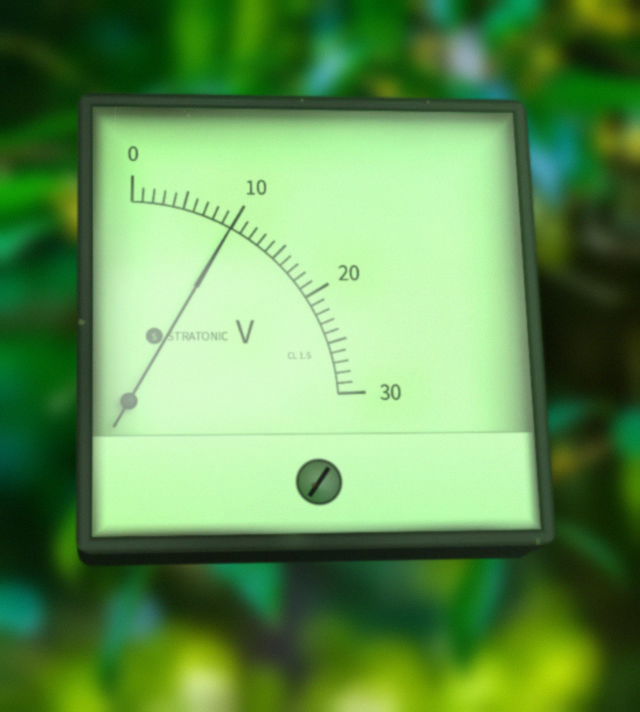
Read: 10 V
